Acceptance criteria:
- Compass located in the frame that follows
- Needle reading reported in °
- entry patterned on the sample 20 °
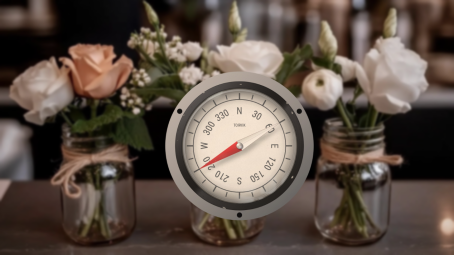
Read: 240 °
